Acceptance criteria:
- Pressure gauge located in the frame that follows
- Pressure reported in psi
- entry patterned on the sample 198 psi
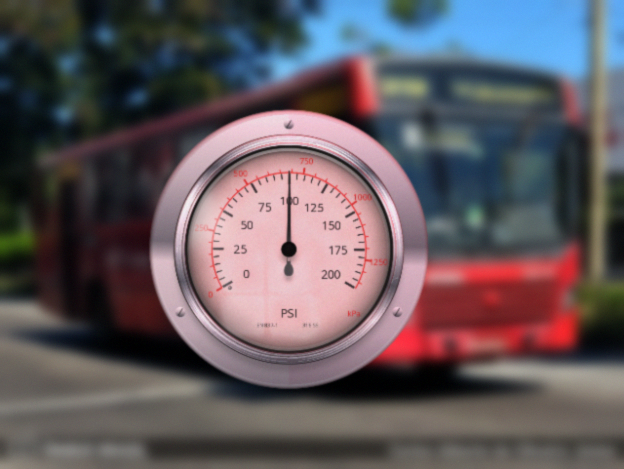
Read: 100 psi
